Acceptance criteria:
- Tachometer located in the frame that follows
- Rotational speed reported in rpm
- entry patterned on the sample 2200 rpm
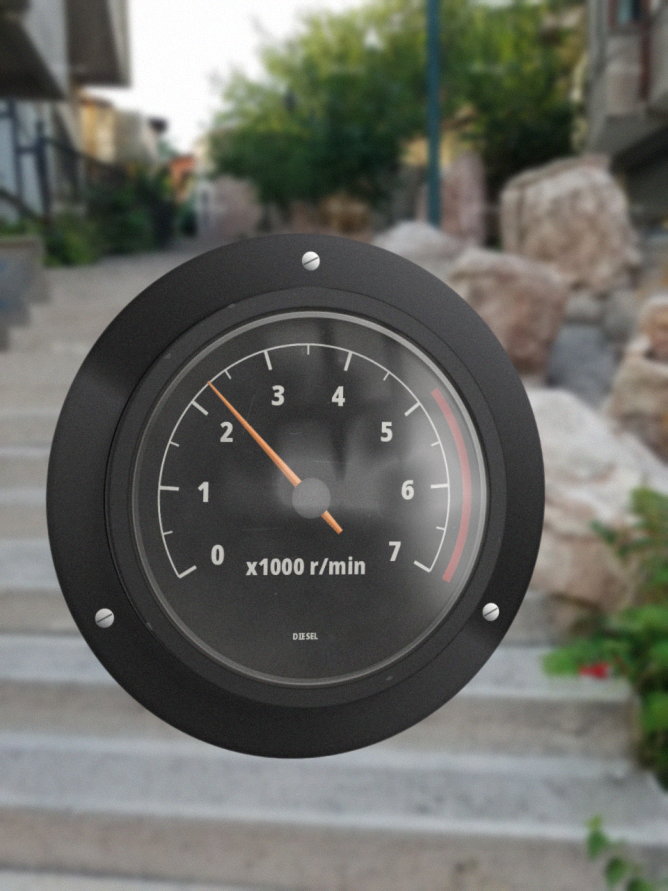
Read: 2250 rpm
